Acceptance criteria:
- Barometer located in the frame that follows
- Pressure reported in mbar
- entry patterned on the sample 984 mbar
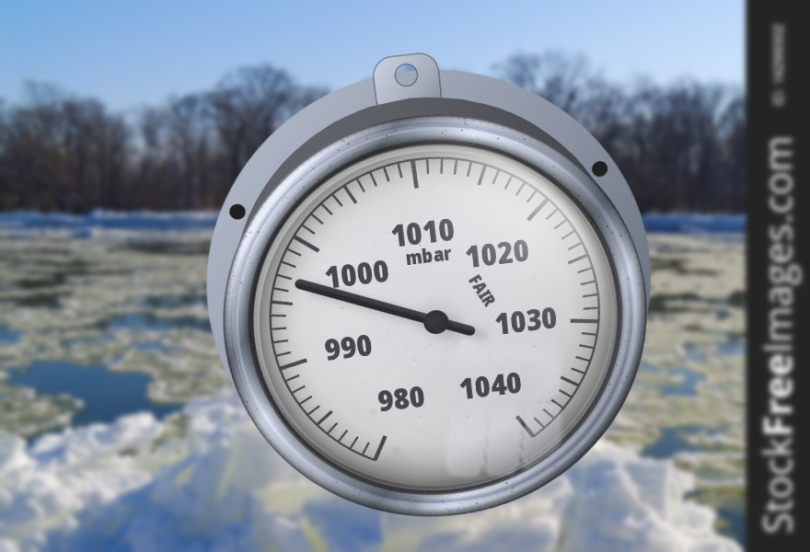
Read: 997 mbar
